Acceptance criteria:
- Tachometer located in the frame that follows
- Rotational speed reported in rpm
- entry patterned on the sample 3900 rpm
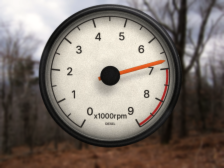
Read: 6750 rpm
